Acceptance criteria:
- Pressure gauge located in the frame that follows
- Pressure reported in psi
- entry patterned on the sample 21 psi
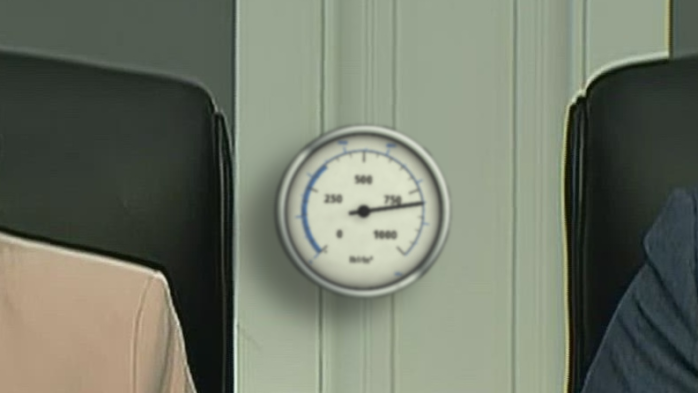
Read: 800 psi
